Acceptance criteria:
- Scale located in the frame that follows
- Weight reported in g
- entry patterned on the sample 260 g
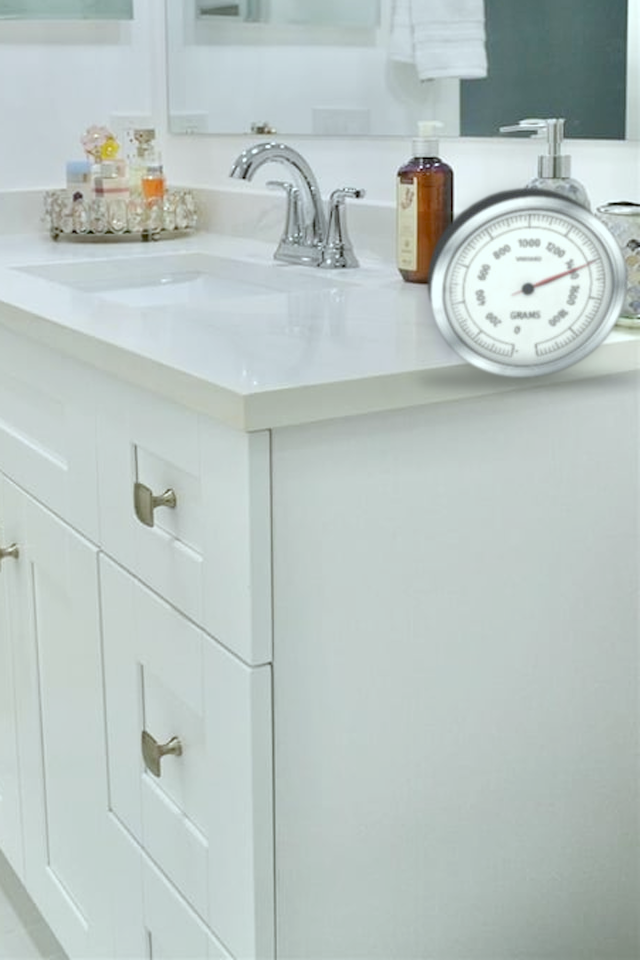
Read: 1400 g
